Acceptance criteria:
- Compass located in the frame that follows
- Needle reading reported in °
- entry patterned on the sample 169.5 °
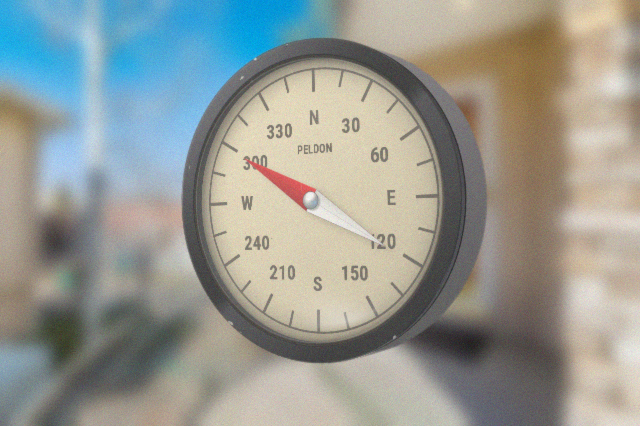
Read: 300 °
